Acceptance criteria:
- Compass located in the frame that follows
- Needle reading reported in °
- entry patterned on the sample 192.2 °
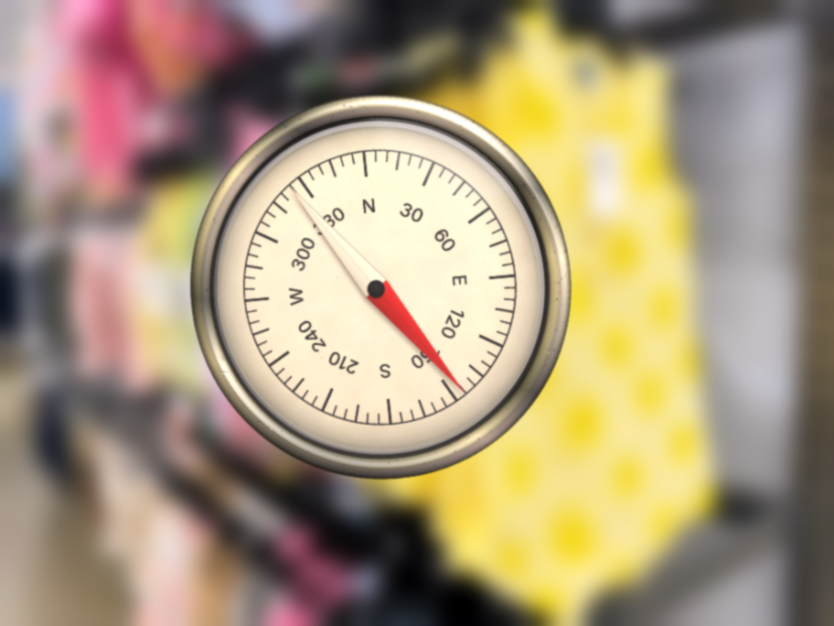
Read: 145 °
